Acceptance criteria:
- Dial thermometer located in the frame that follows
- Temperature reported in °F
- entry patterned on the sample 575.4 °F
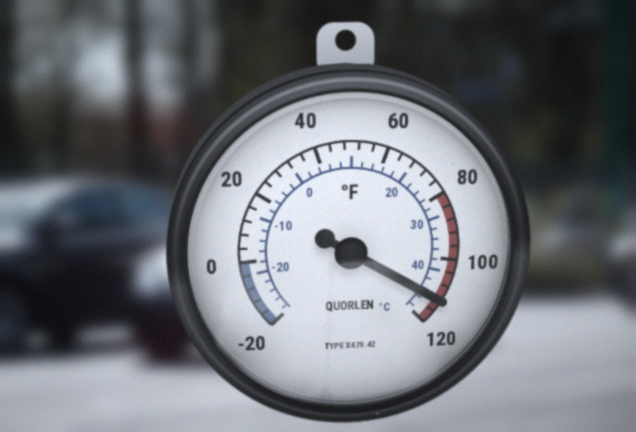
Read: 112 °F
